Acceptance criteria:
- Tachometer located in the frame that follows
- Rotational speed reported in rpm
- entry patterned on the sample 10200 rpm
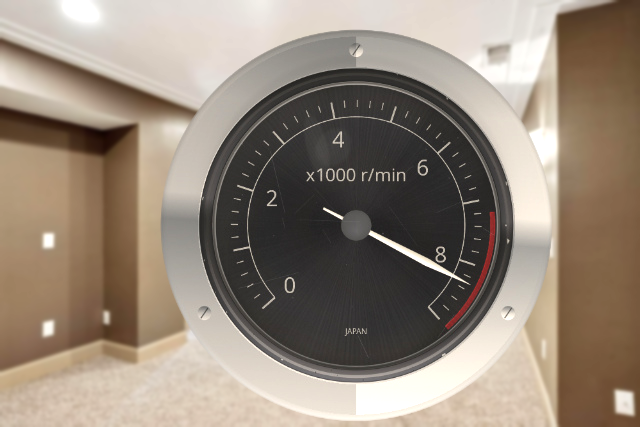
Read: 8300 rpm
